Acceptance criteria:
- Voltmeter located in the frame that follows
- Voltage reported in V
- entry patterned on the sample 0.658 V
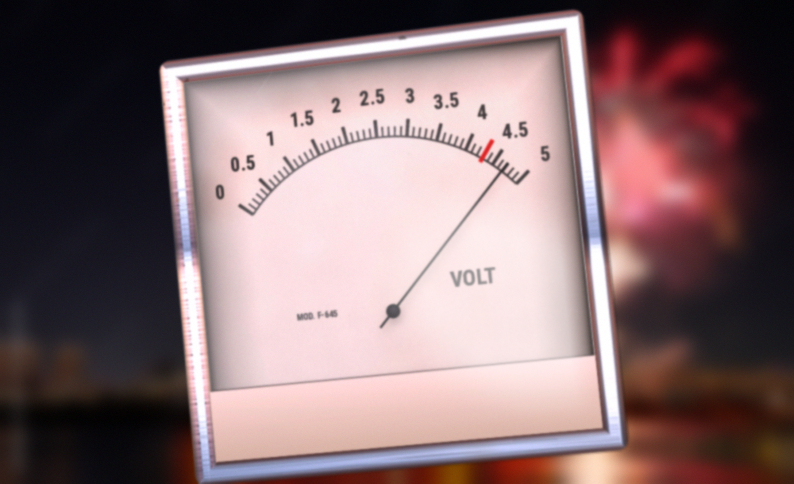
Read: 4.7 V
